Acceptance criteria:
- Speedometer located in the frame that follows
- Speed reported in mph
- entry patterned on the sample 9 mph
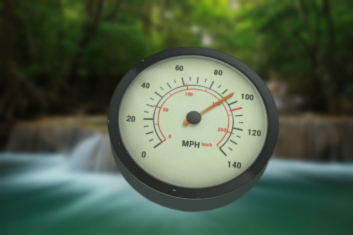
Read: 95 mph
